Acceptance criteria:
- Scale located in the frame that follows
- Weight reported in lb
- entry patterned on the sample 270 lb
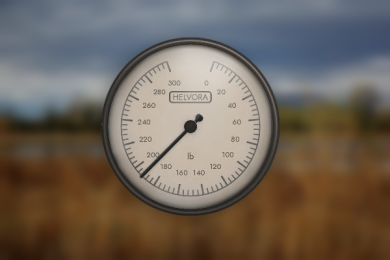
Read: 192 lb
